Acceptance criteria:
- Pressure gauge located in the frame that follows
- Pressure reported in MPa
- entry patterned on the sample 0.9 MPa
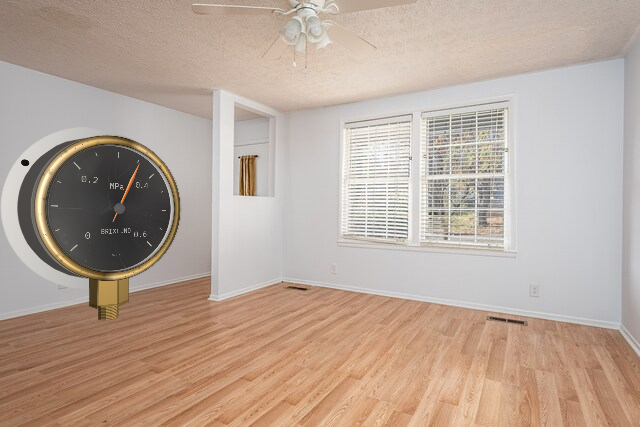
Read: 0.35 MPa
